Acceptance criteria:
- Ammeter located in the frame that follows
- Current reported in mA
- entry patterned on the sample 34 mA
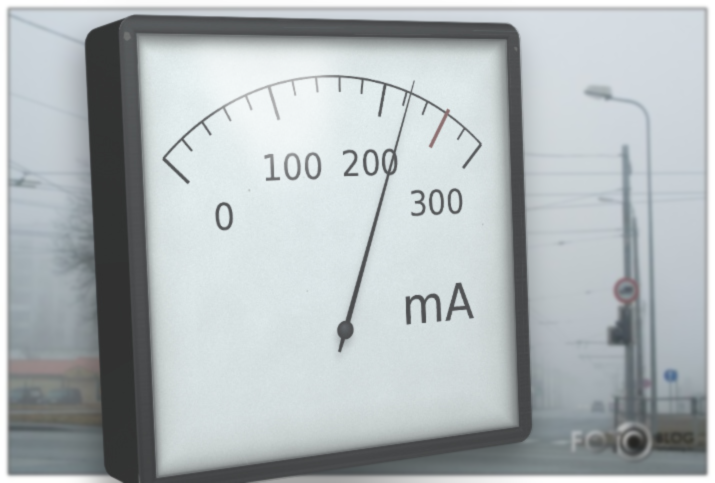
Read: 220 mA
